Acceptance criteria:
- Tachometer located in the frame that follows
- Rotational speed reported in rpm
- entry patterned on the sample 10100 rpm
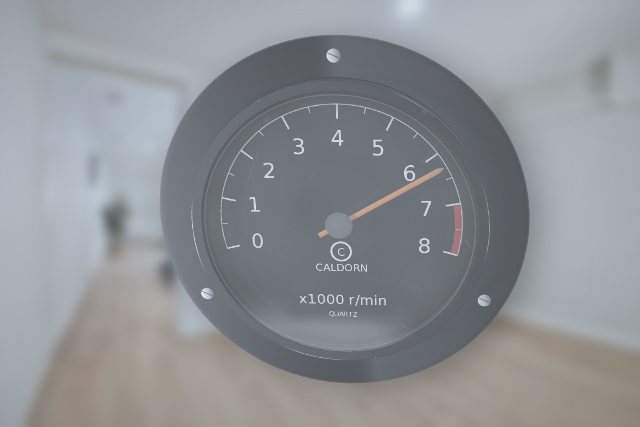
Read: 6250 rpm
